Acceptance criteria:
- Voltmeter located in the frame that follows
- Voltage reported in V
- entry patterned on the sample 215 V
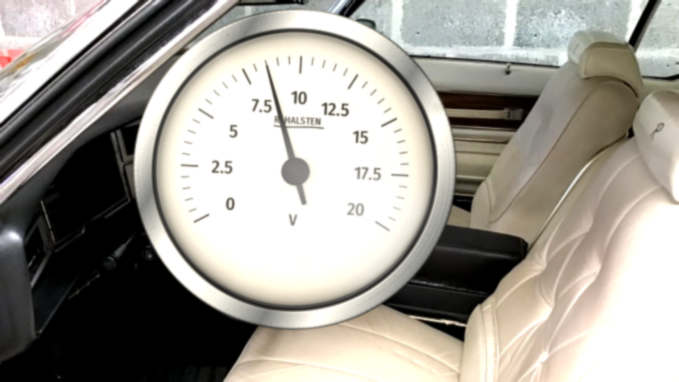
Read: 8.5 V
